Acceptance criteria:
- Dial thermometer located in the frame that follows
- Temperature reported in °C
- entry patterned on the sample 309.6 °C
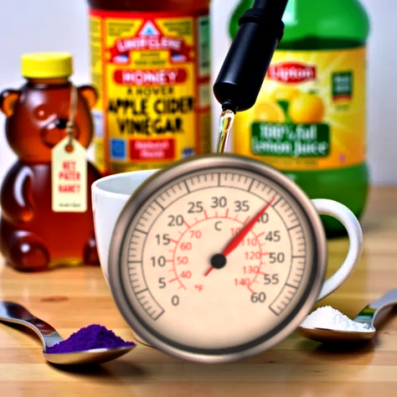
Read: 39 °C
